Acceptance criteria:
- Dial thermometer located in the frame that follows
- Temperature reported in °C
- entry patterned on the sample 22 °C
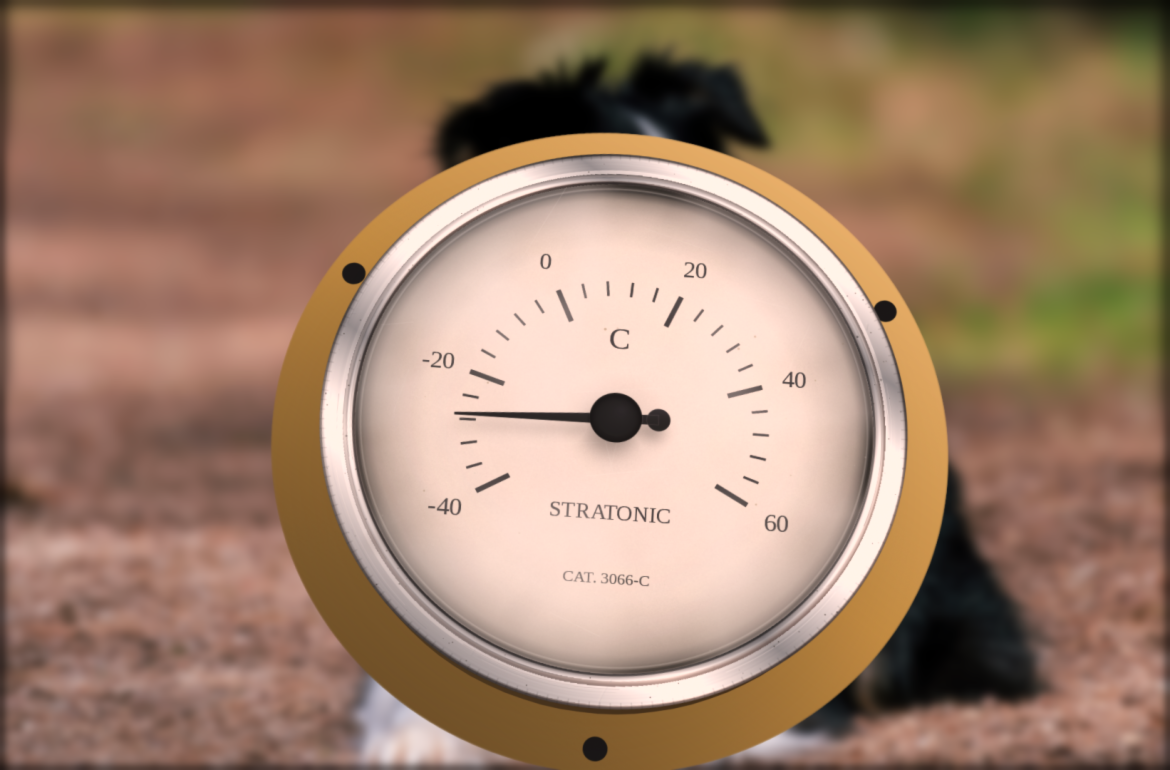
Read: -28 °C
